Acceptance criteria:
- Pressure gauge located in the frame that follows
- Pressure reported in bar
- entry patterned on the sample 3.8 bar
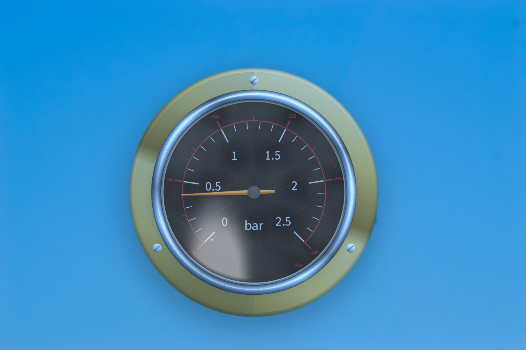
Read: 0.4 bar
